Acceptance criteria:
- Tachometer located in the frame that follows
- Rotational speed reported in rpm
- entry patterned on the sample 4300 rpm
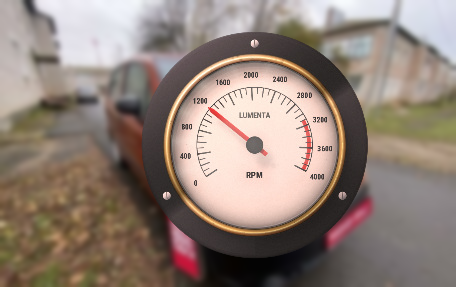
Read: 1200 rpm
